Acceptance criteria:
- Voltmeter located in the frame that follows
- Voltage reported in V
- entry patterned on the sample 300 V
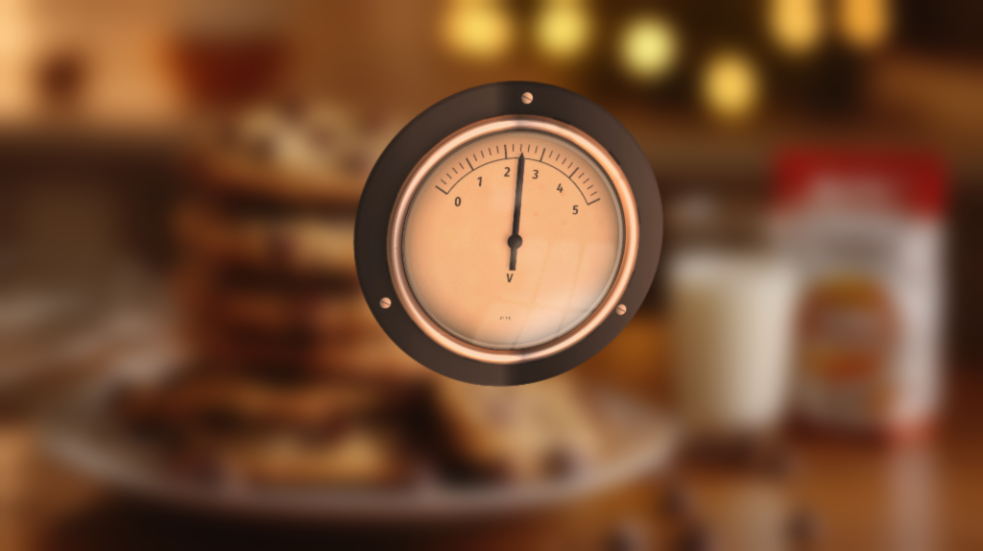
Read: 2.4 V
